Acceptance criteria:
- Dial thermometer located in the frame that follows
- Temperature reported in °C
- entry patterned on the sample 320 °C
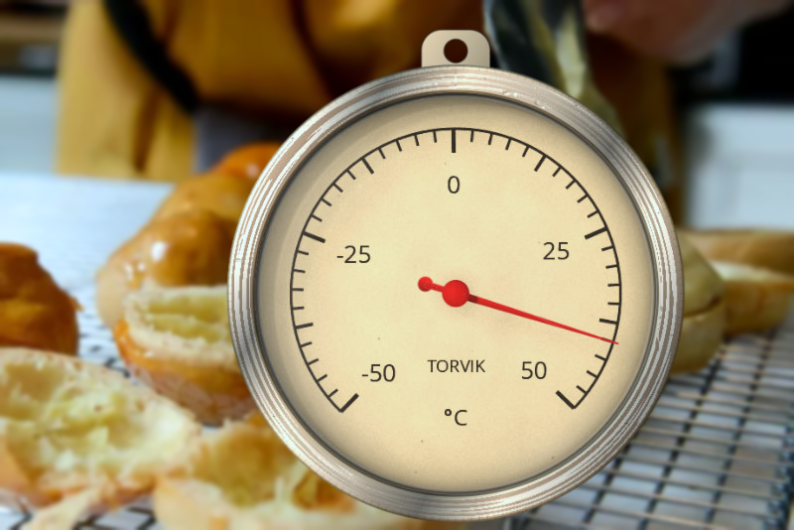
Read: 40 °C
